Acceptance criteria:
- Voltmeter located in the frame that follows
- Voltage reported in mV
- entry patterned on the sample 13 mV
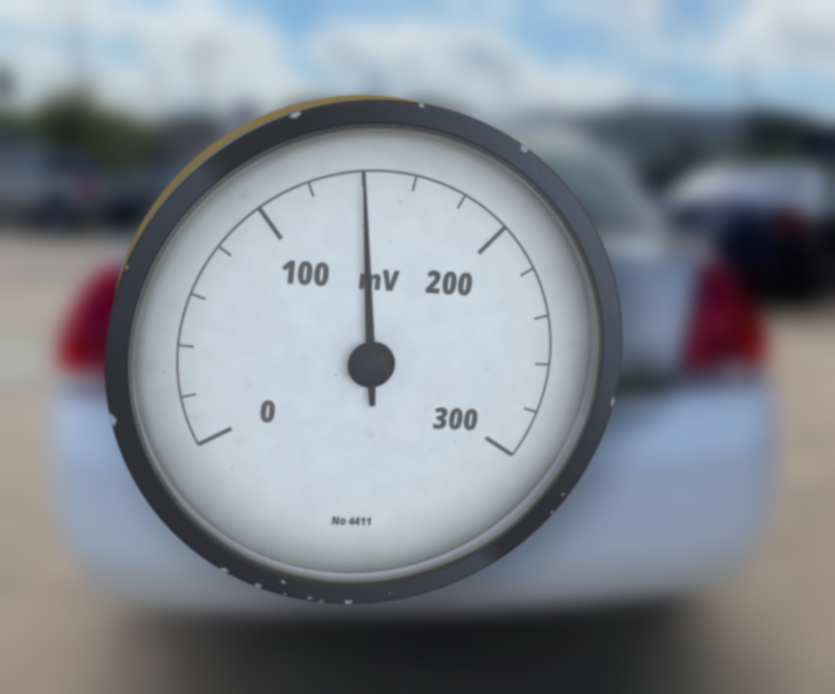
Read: 140 mV
